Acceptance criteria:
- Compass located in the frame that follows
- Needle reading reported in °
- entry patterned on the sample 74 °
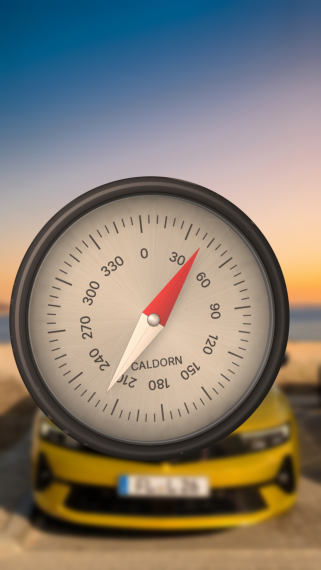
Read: 40 °
